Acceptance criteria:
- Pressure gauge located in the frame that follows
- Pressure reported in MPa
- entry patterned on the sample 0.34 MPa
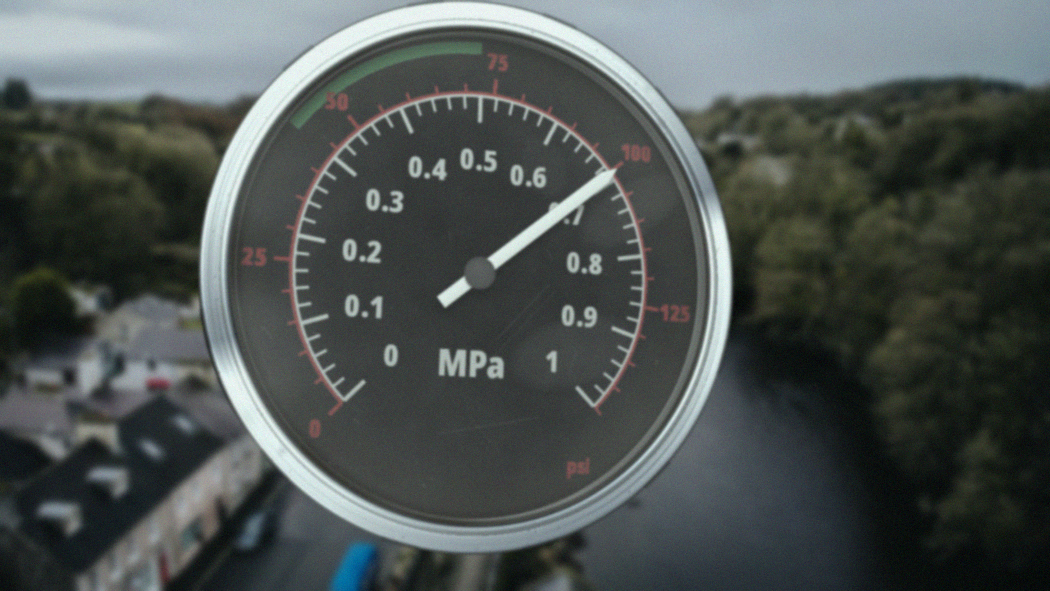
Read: 0.69 MPa
